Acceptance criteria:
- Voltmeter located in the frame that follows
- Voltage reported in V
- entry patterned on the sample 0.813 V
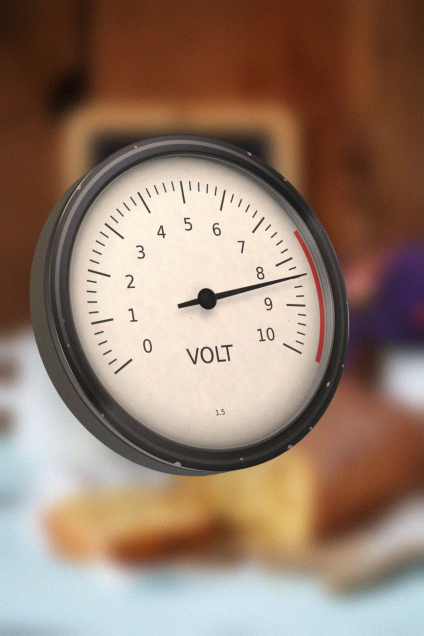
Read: 8.4 V
